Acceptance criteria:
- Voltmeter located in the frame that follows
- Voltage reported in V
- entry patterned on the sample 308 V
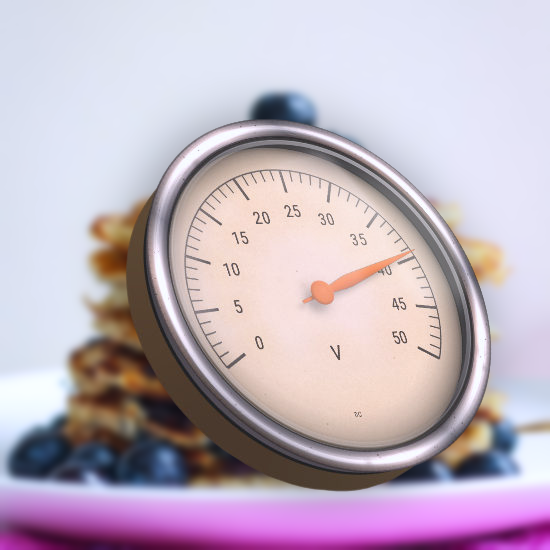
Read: 39.5 V
